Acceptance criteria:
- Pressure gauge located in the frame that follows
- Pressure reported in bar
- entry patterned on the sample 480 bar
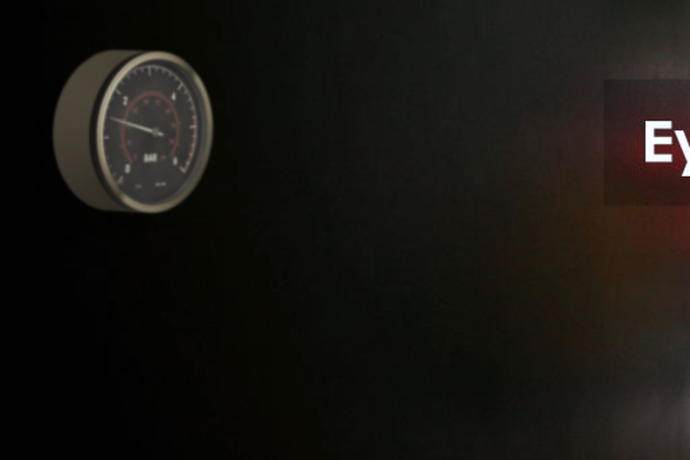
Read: 1.4 bar
